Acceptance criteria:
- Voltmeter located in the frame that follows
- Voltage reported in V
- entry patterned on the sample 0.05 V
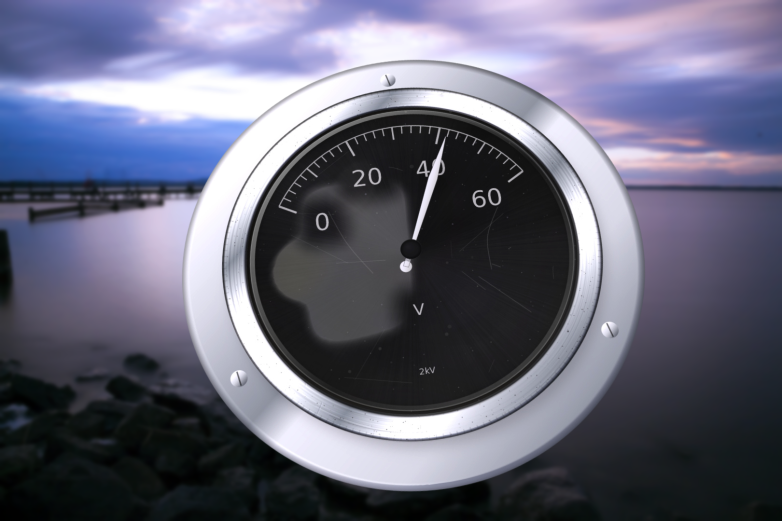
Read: 42 V
